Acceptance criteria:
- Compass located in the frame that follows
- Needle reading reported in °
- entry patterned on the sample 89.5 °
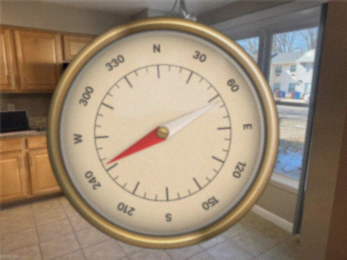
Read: 245 °
